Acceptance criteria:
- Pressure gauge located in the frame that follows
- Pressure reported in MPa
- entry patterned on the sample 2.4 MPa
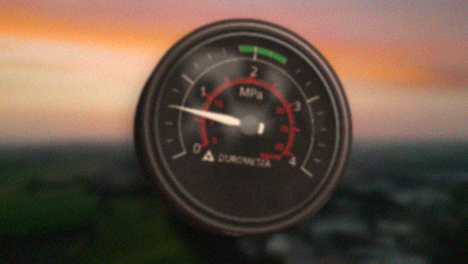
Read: 0.6 MPa
